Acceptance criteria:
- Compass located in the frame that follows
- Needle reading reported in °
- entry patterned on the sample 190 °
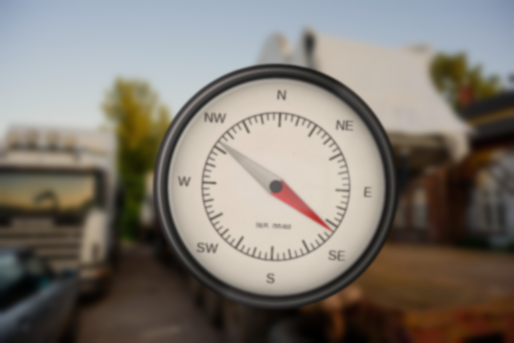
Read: 125 °
